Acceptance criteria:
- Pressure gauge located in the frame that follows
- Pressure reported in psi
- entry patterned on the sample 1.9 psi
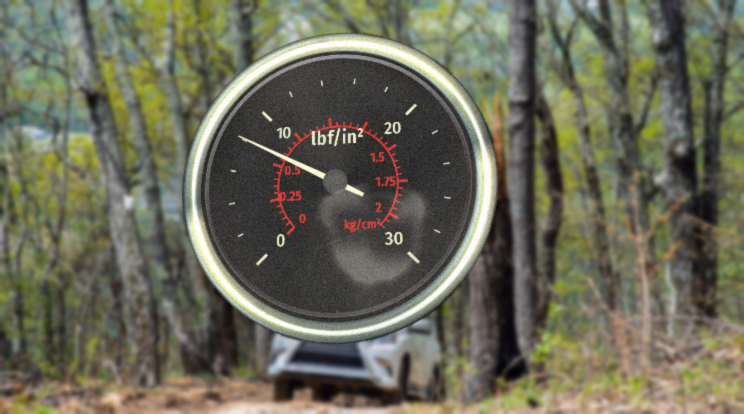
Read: 8 psi
